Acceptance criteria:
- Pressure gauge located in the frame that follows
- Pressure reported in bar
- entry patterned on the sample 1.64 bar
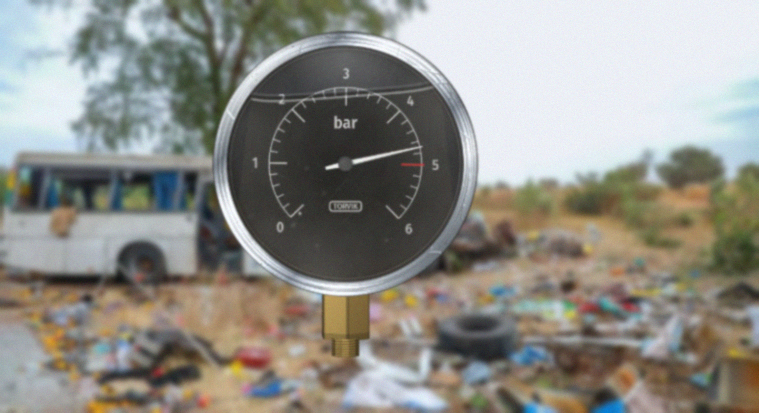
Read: 4.7 bar
